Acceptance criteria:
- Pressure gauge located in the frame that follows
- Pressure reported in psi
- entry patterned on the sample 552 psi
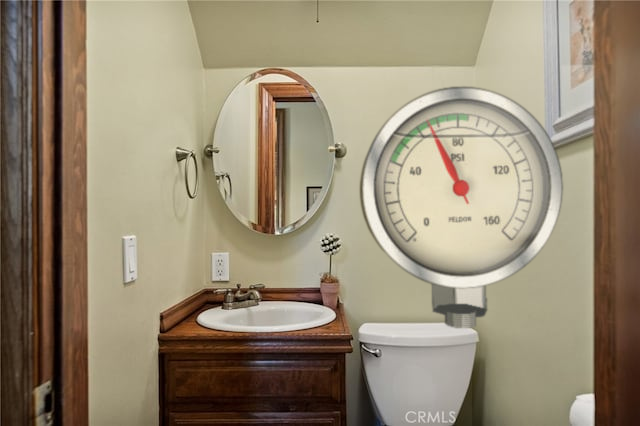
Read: 65 psi
